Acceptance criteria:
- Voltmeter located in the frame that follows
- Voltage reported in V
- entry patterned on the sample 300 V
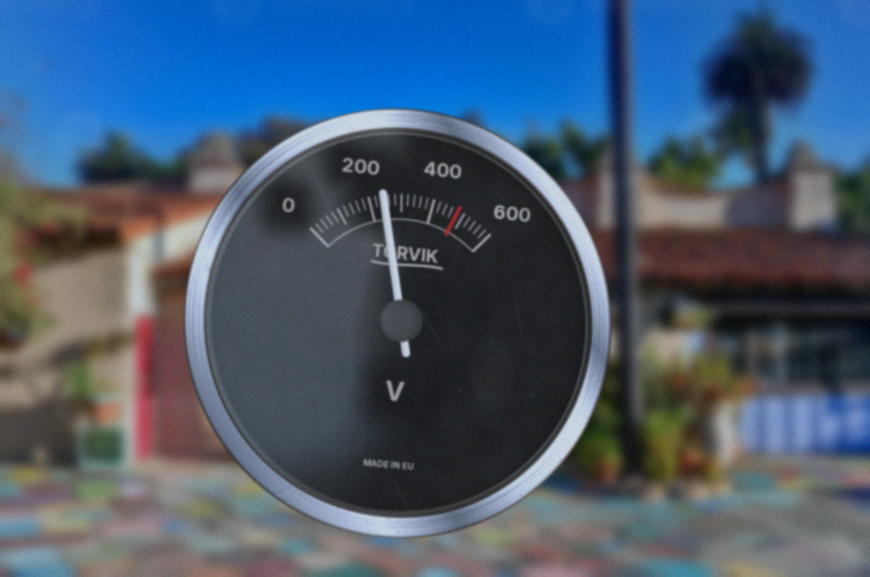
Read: 240 V
